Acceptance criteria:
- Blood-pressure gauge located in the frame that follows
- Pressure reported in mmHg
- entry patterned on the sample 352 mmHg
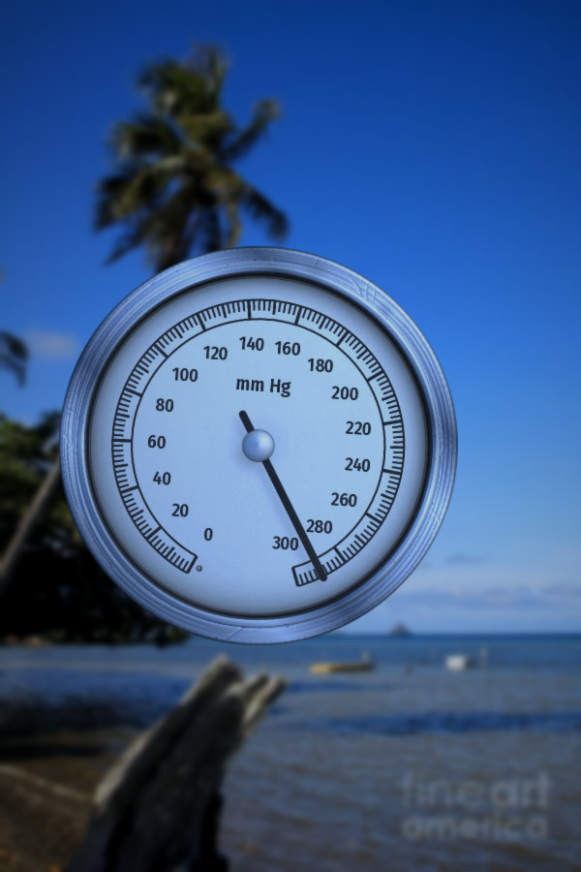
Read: 290 mmHg
